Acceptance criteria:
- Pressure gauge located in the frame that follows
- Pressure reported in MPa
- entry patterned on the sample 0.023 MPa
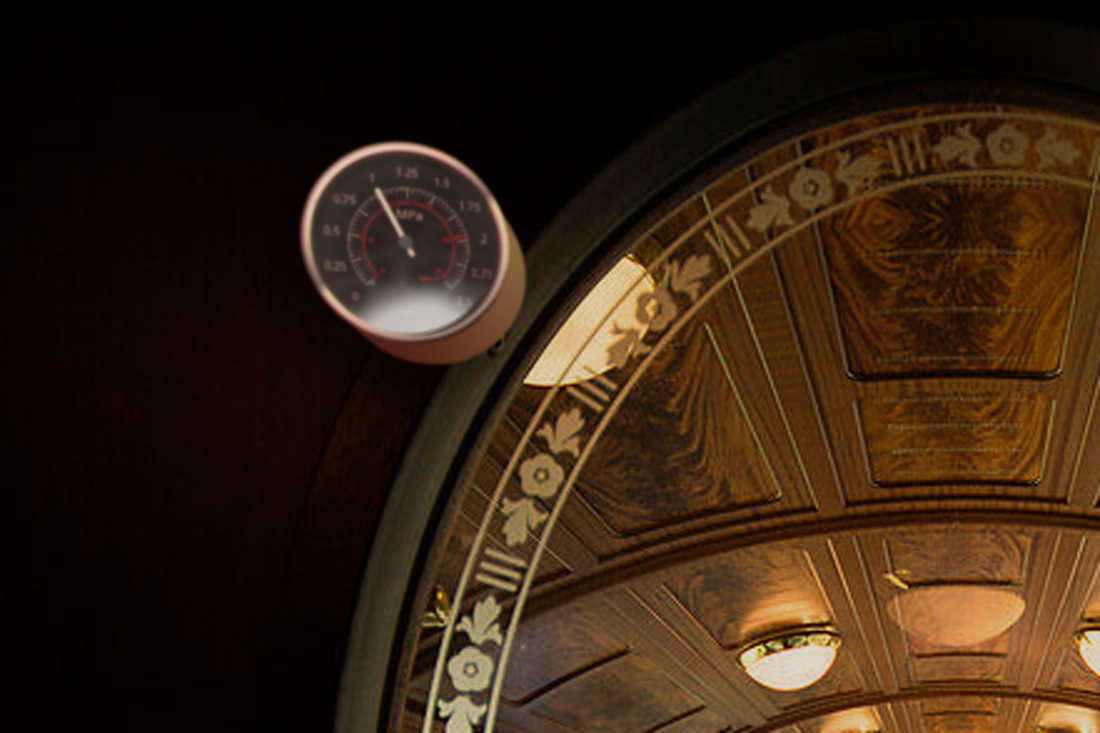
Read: 1 MPa
